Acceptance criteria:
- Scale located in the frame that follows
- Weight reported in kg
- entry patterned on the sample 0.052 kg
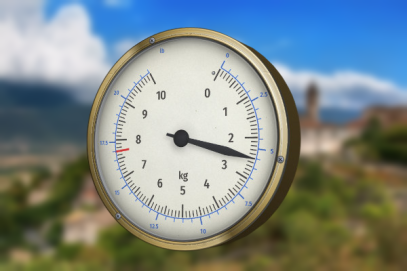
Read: 2.5 kg
